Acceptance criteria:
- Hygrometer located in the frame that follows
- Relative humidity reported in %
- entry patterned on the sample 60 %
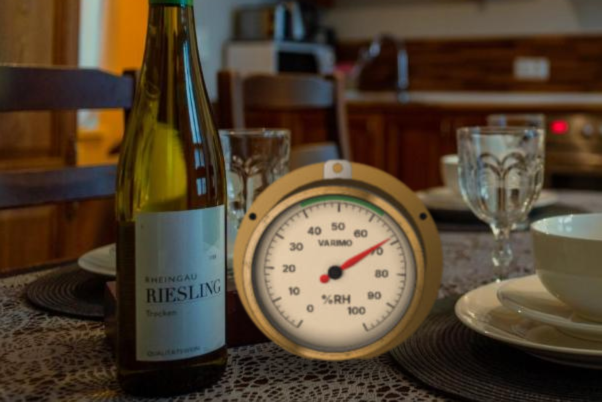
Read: 68 %
